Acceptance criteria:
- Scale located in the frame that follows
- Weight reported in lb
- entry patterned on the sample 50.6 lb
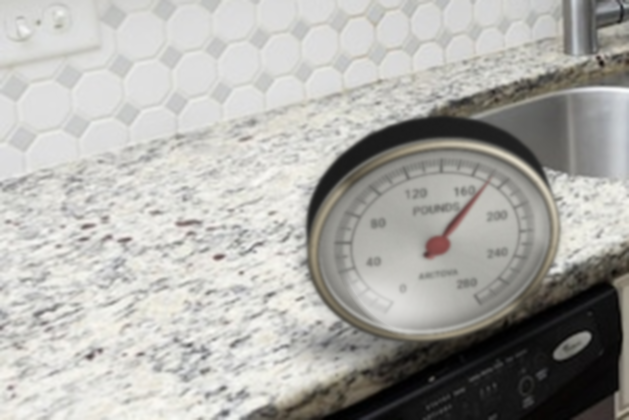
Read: 170 lb
